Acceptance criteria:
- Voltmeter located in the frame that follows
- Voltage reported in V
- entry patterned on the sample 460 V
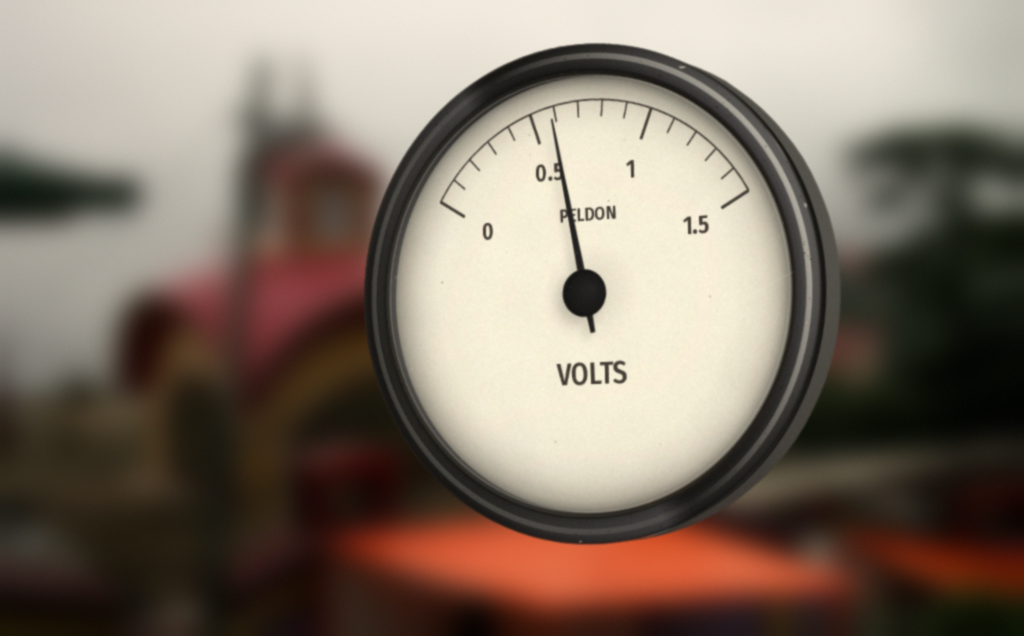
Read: 0.6 V
